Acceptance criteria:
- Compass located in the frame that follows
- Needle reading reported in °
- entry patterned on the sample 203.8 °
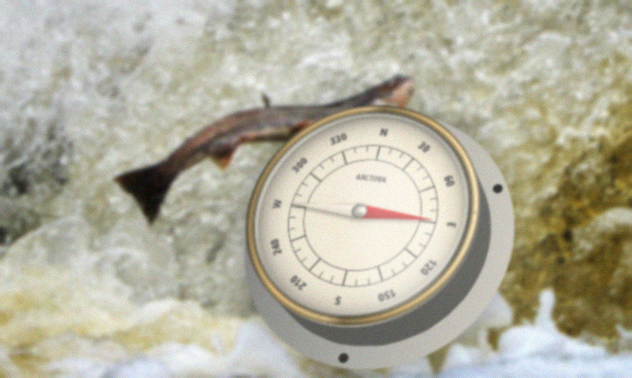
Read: 90 °
